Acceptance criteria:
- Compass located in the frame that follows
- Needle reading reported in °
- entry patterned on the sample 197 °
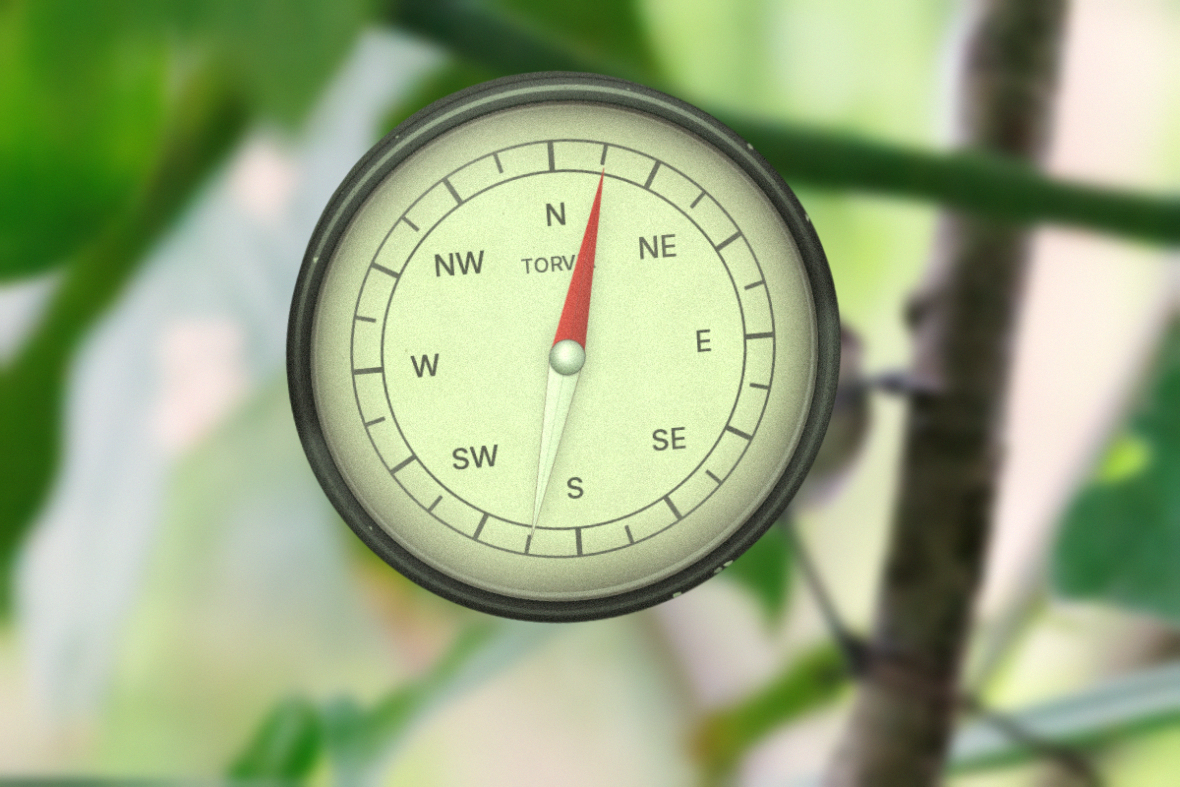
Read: 15 °
